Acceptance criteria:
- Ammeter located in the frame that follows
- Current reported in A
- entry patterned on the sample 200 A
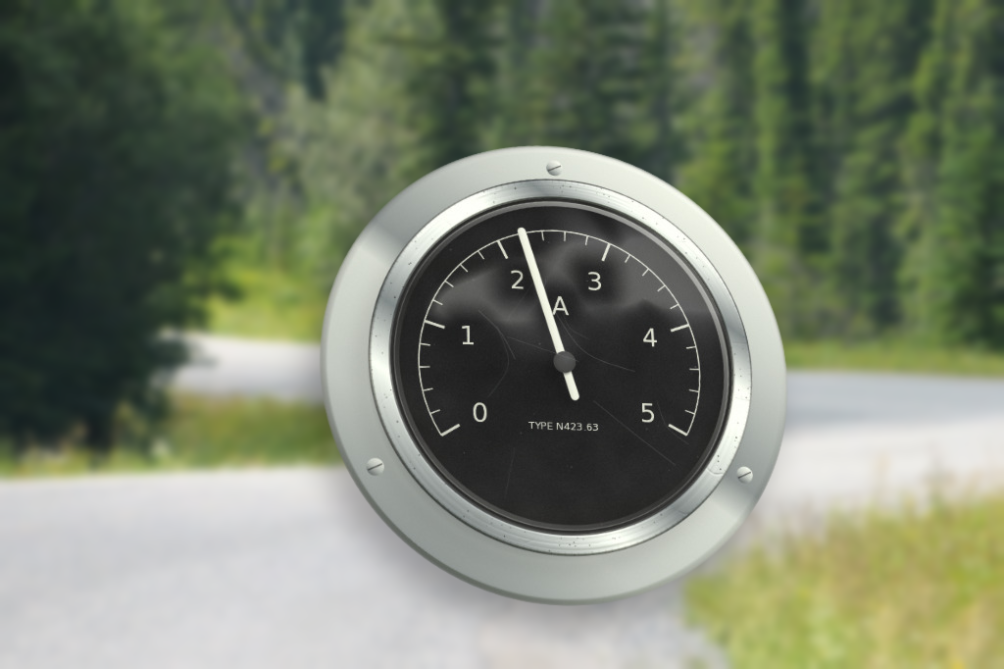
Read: 2.2 A
